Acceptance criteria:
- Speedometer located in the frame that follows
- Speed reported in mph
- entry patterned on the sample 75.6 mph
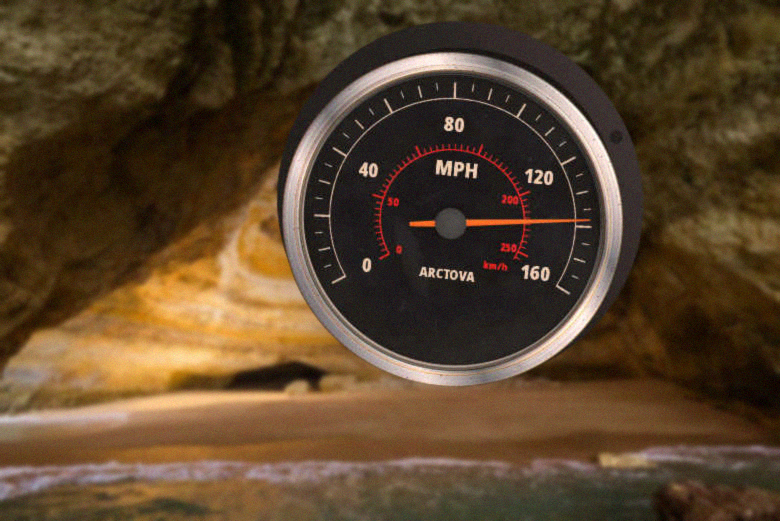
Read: 137.5 mph
